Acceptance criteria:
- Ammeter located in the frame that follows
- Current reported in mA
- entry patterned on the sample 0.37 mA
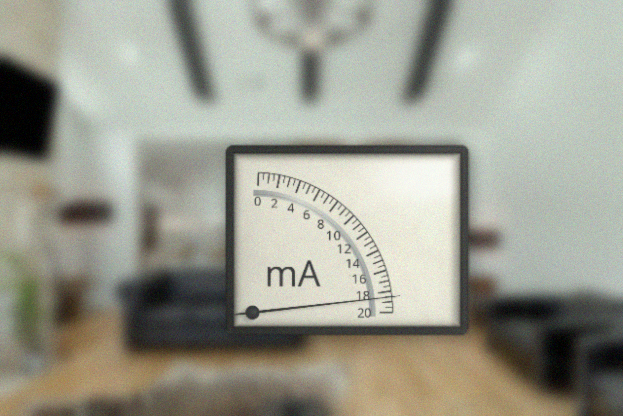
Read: 18.5 mA
